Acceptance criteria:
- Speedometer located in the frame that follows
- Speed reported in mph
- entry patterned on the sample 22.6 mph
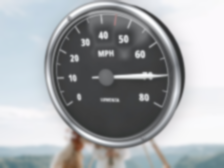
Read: 70 mph
